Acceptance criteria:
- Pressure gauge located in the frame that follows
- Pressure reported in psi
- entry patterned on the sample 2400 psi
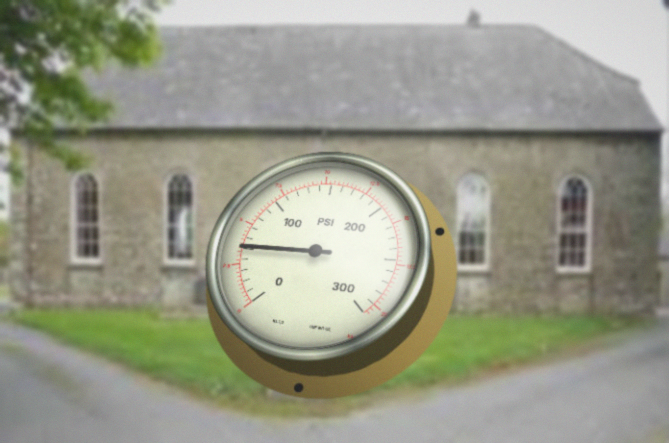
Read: 50 psi
